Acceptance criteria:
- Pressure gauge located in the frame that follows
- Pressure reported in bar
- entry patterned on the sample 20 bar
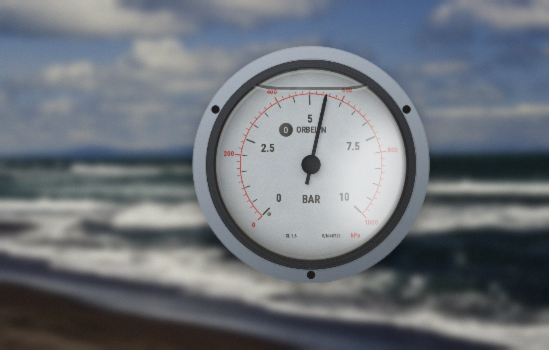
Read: 5.5 bar
